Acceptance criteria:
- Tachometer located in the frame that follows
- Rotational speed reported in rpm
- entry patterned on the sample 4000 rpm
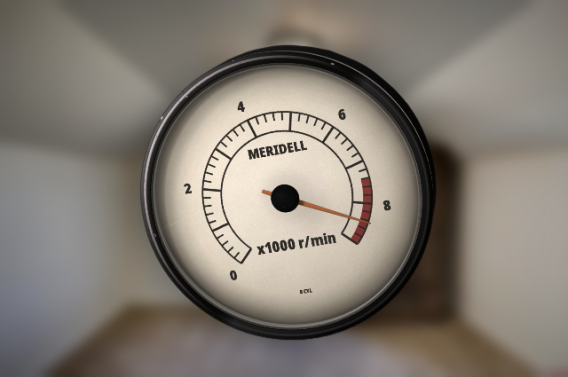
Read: 8400 rpm
